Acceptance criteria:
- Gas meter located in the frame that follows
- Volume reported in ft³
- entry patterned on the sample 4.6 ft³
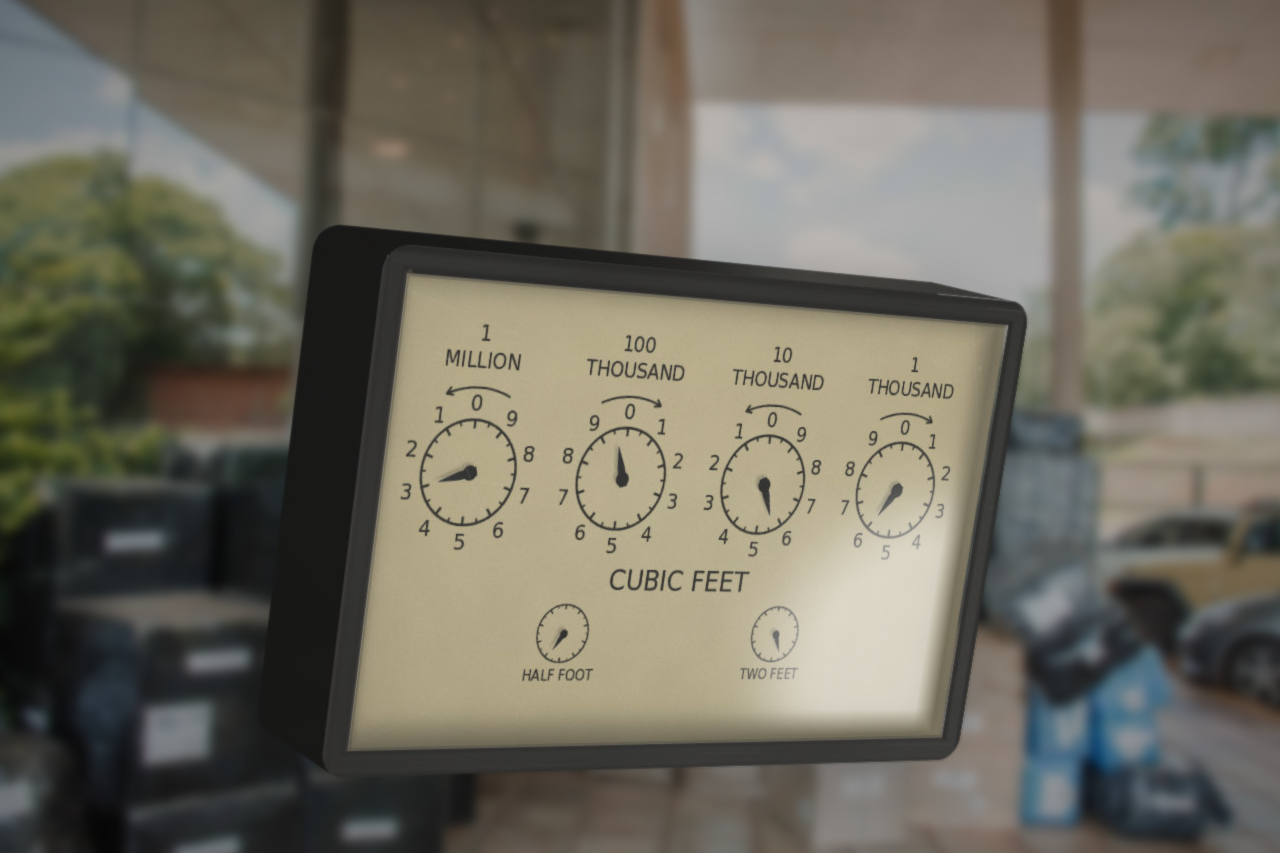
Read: 295600 ft³
